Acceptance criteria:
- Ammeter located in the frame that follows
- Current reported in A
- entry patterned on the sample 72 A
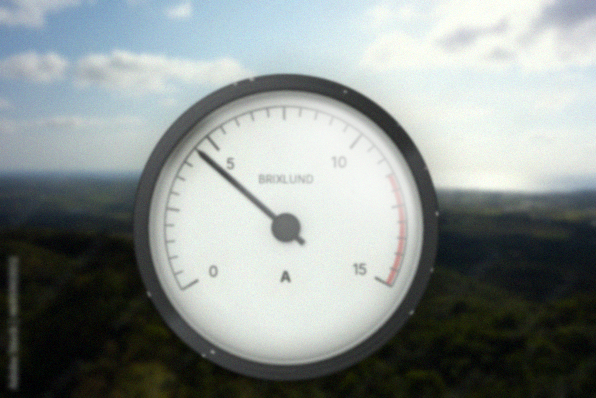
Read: 4.5 A
